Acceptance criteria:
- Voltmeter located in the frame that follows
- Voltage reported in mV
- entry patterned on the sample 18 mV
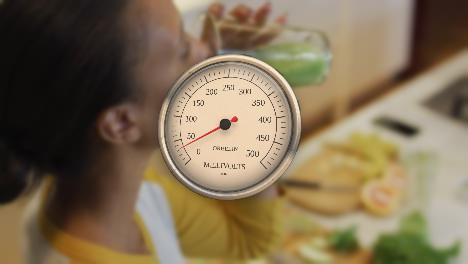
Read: 30 mV
